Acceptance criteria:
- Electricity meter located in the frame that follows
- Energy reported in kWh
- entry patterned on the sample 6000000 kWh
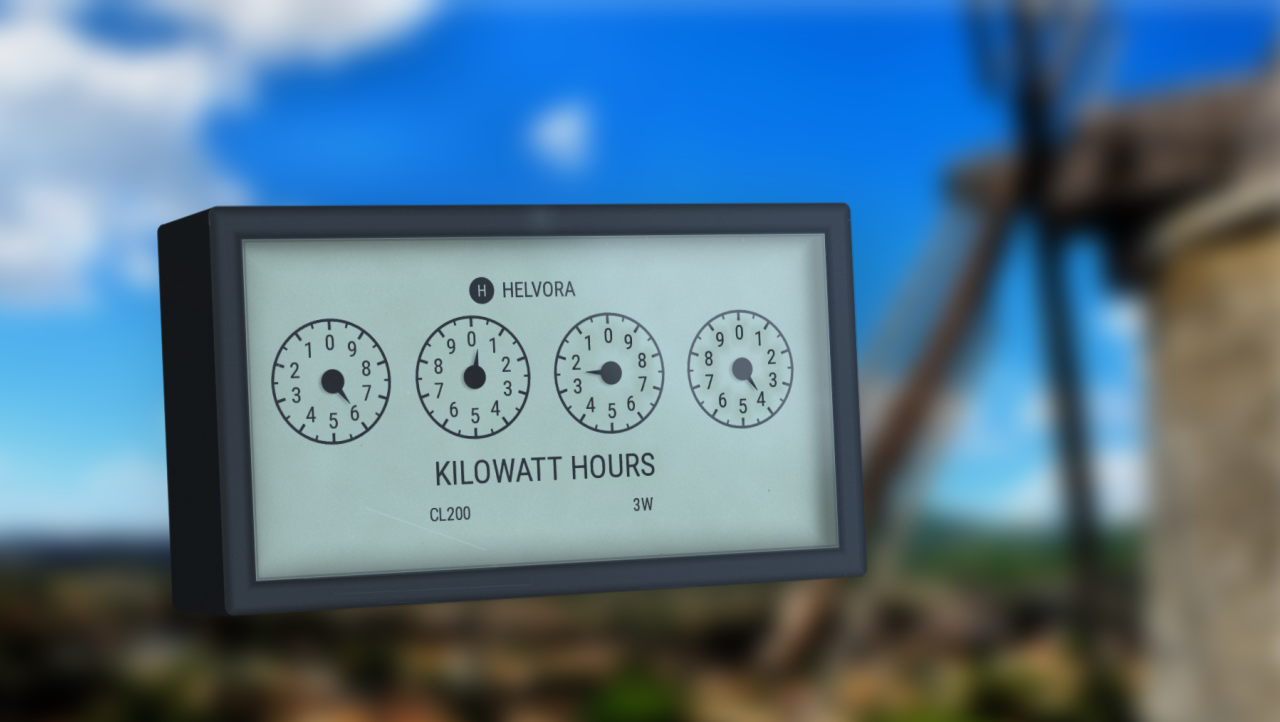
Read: 6024 kWh
